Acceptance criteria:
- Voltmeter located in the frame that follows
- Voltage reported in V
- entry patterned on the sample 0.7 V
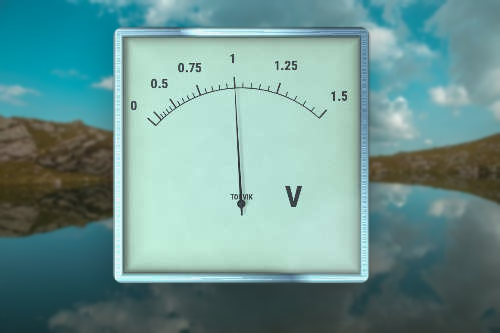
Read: 1 V
